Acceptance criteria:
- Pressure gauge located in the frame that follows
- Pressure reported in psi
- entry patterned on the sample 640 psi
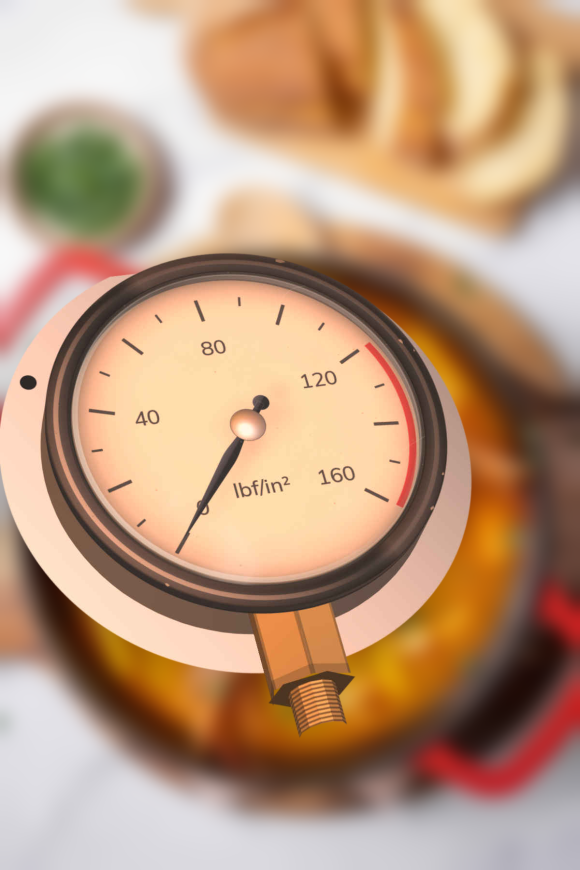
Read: 0 psi
